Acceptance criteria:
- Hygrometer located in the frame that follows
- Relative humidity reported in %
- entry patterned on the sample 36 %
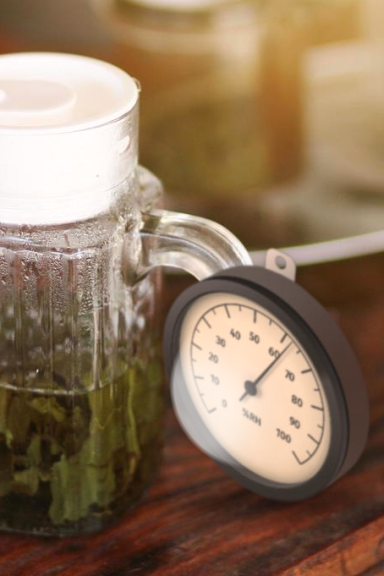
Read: 62.5 %
